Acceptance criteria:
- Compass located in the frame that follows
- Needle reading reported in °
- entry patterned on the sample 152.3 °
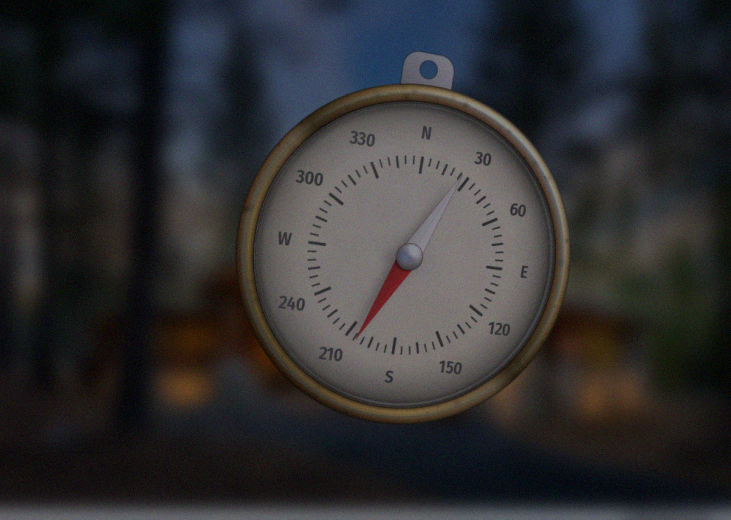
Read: 205 °
